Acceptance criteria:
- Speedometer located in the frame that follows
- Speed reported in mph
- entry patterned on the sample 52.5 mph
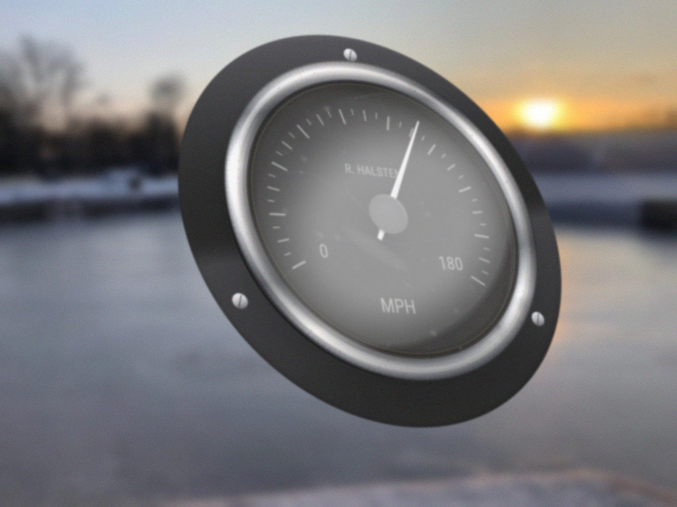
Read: 110 mph
